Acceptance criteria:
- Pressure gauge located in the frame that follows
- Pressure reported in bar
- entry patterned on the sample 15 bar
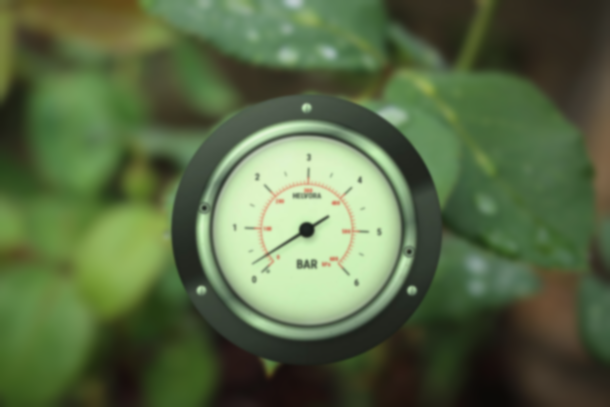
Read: 0.25 bar
